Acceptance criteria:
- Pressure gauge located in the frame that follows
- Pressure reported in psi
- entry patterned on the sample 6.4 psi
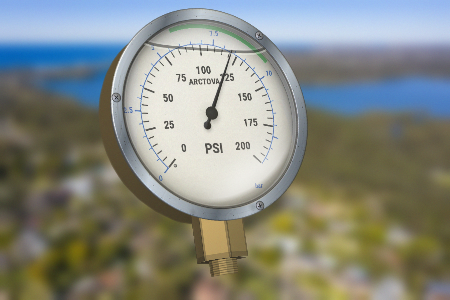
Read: 120 psi
